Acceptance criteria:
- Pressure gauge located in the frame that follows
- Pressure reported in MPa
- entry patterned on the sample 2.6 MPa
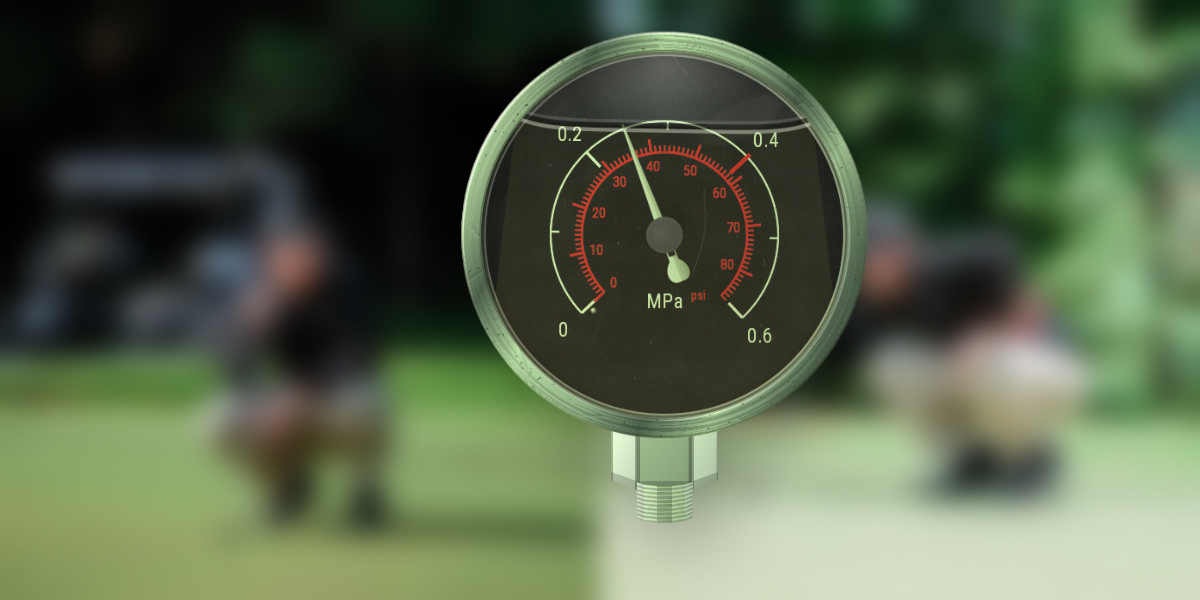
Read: 0.25 MPa
